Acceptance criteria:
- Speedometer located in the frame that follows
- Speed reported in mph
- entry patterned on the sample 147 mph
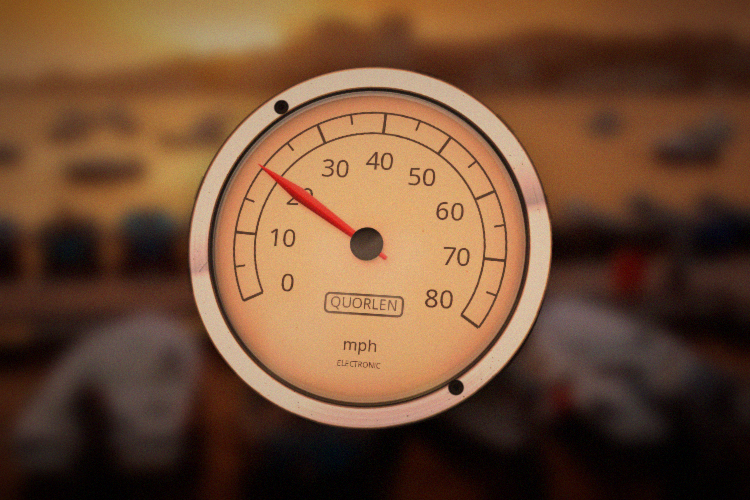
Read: 20 mph
